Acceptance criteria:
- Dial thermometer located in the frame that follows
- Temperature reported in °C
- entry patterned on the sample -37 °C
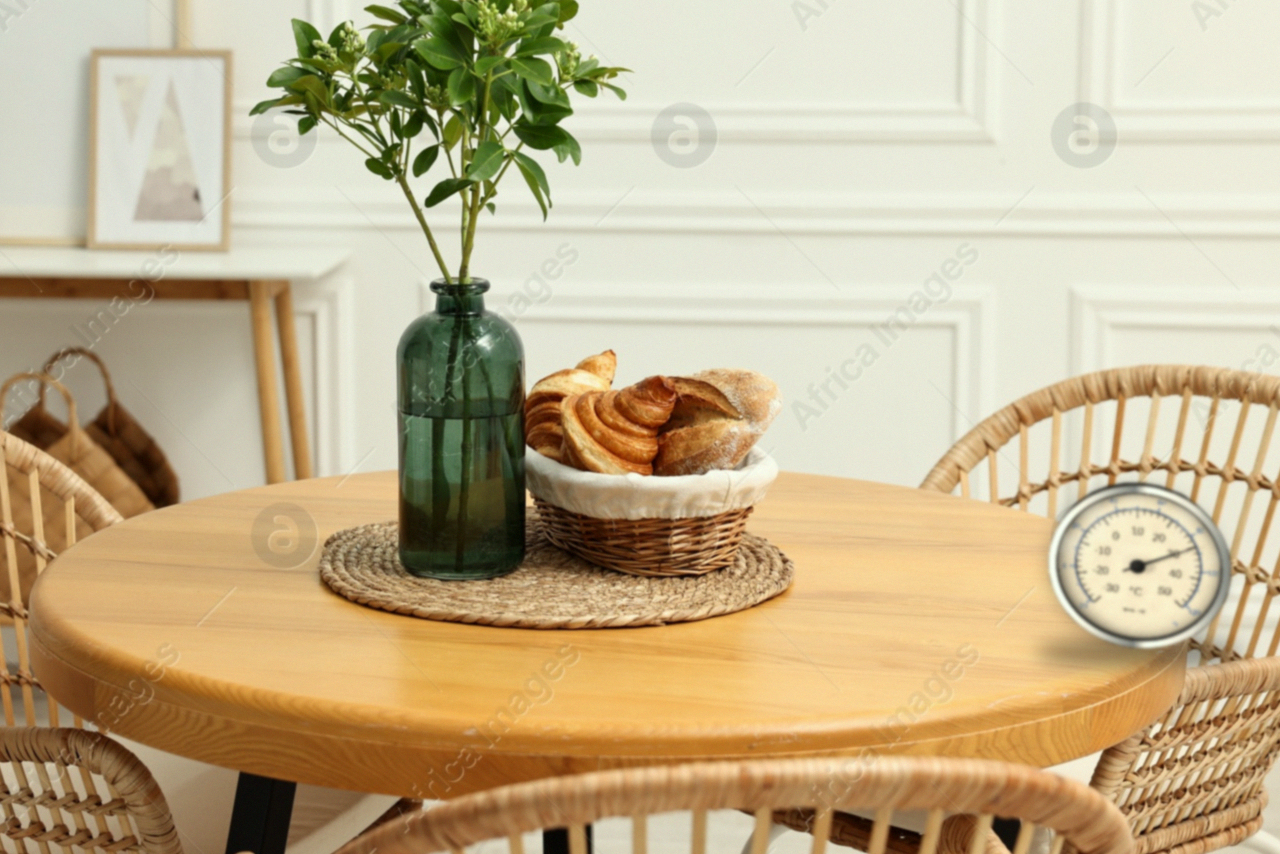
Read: 30 °C
